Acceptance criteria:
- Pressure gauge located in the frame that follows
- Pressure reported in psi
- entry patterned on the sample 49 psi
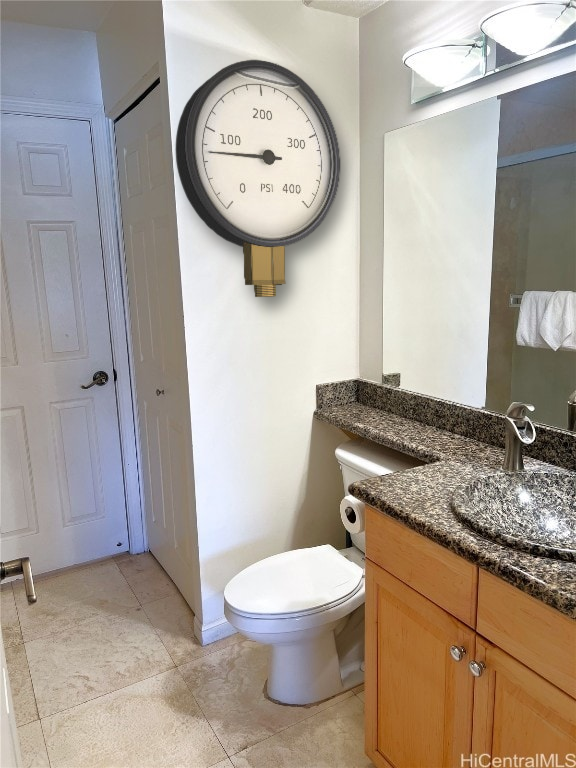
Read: 70 psi
